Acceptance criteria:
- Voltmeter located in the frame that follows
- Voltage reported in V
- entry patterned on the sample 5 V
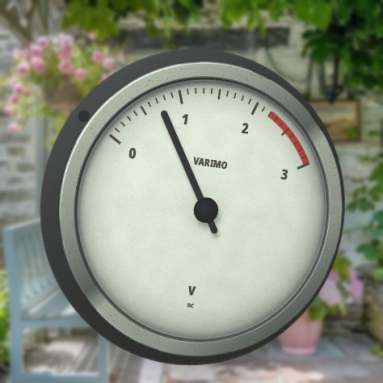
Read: 0.7 V
